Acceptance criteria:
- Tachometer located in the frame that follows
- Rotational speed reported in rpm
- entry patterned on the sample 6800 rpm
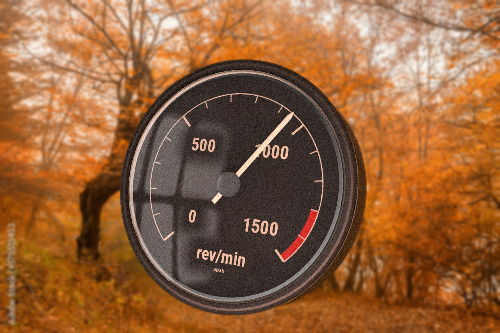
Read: 950 rpm
